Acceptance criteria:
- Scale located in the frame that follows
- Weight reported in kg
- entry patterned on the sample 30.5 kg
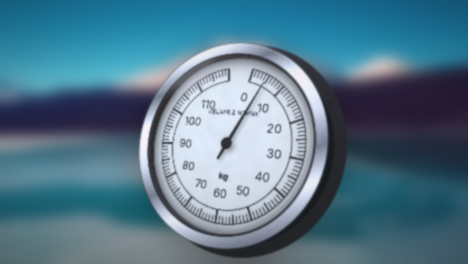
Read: 5 kg
